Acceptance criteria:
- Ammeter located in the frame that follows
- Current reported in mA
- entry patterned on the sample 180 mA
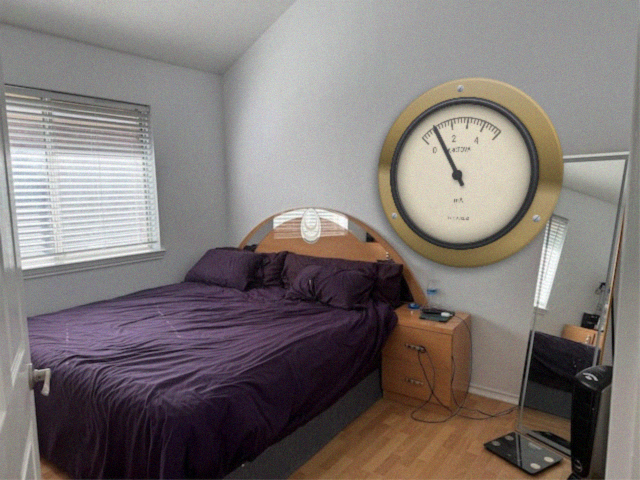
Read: 1 mA
